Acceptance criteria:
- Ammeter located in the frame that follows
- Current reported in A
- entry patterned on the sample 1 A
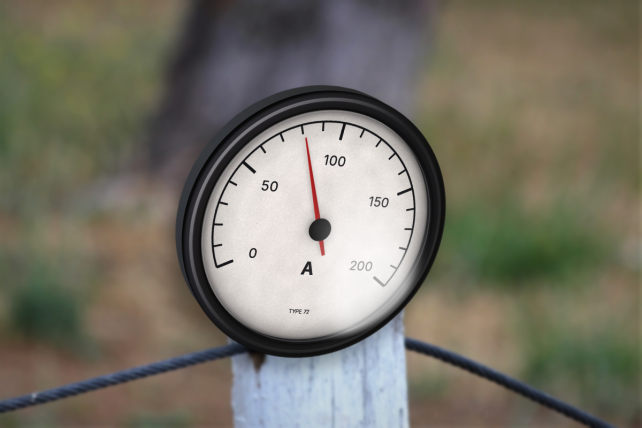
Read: 80 A
